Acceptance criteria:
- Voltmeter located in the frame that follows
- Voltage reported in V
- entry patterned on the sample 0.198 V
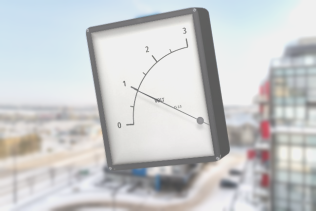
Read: 1 V
